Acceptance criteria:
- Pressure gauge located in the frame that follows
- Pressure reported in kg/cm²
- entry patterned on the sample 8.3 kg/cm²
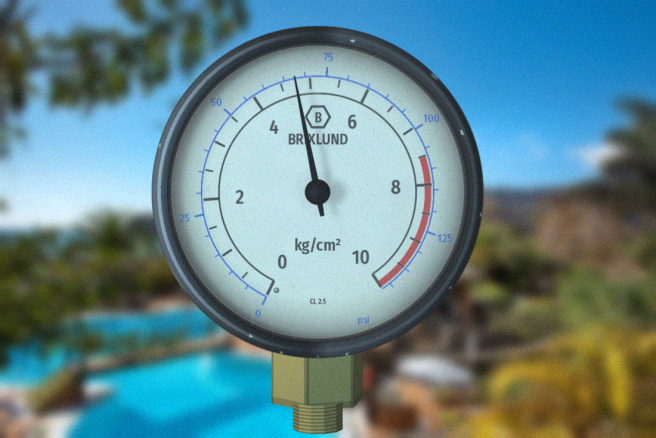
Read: 4.75 kg/cm²
